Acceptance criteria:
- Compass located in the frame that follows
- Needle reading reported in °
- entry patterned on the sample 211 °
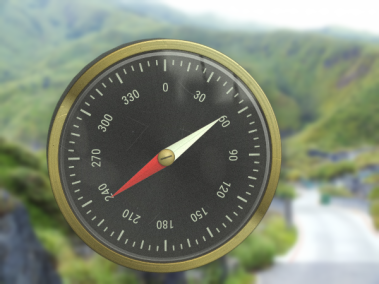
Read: 235 °
